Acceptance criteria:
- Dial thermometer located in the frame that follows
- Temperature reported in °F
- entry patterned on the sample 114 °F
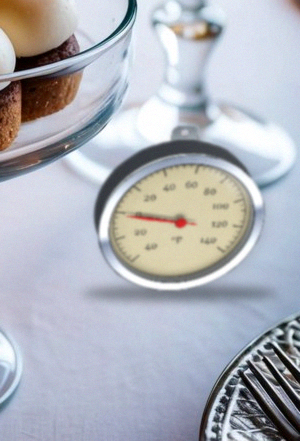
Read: 0 °F
